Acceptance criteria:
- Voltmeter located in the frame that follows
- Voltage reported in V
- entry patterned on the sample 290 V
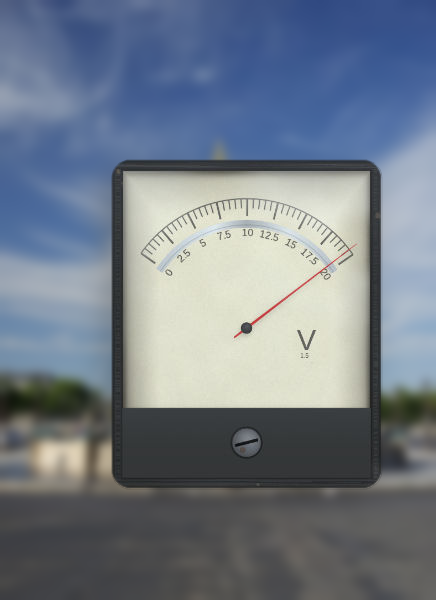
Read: 19.5 V
